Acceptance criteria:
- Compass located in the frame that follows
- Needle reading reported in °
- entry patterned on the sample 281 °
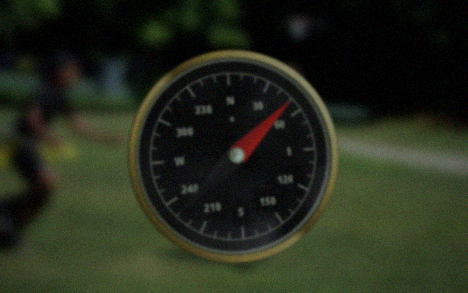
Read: 50 °
